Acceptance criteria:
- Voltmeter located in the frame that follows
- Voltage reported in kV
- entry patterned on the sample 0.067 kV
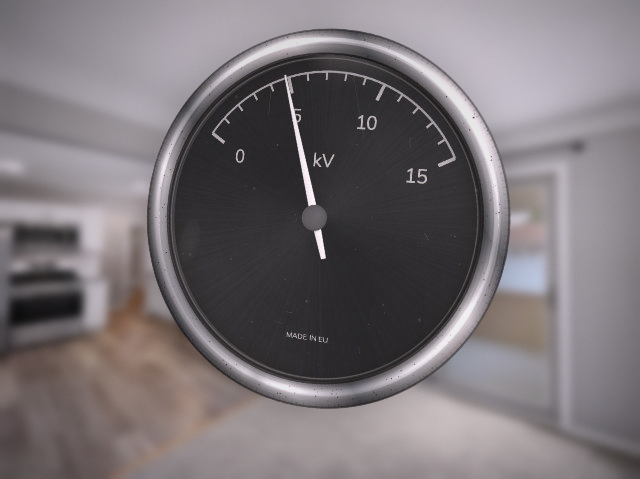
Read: 5 kV
